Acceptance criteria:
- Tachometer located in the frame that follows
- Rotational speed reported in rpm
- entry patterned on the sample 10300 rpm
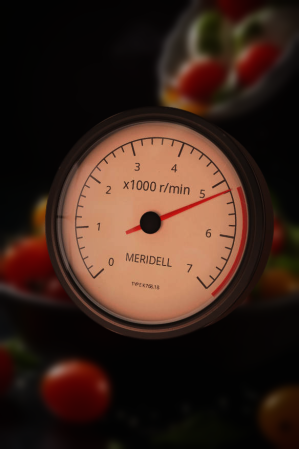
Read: 5200 rpm
